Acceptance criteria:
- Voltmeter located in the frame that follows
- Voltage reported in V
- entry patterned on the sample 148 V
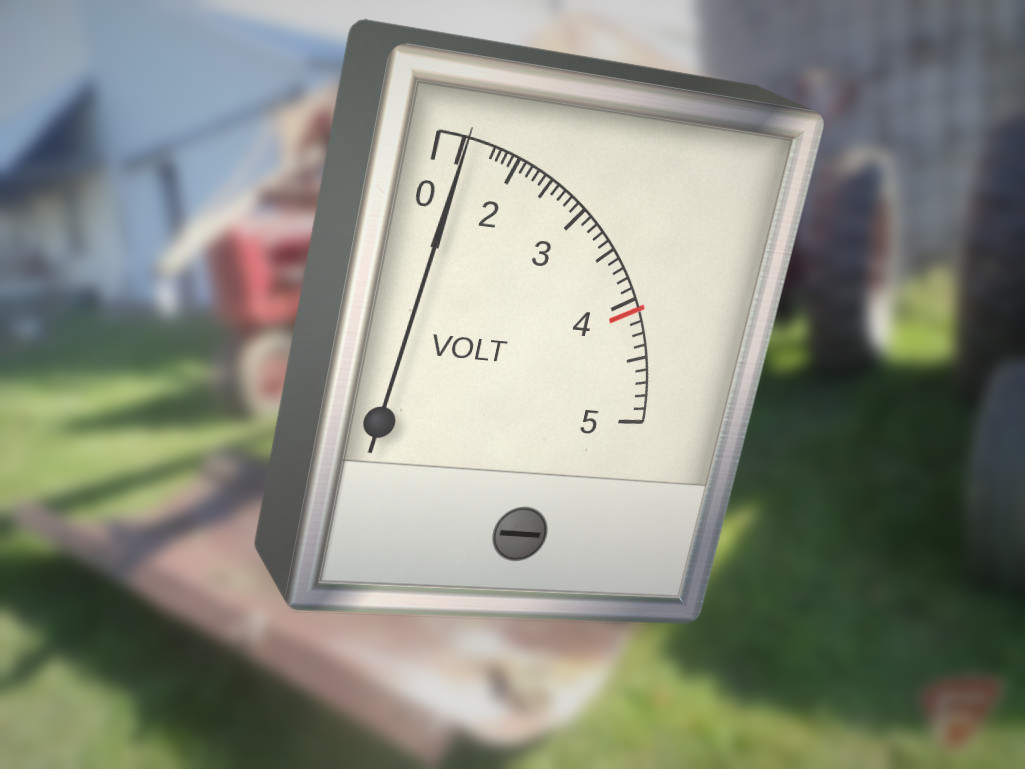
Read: 1 V
